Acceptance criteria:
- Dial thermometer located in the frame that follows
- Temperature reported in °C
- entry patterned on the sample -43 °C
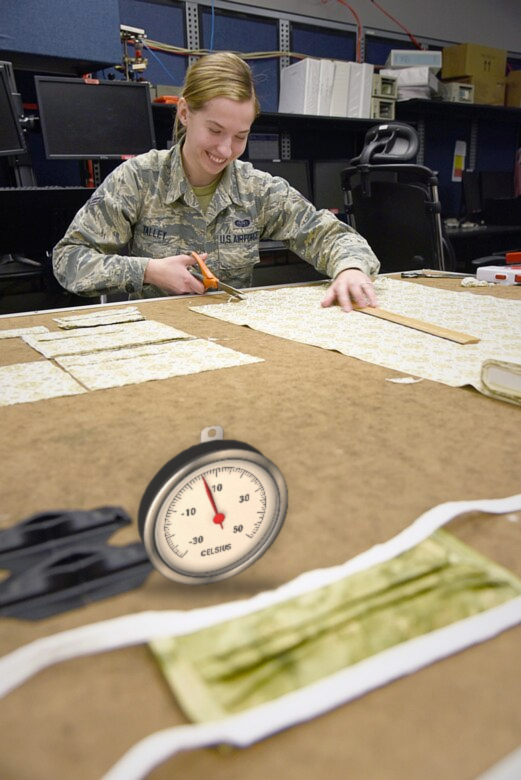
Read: 5 °C
